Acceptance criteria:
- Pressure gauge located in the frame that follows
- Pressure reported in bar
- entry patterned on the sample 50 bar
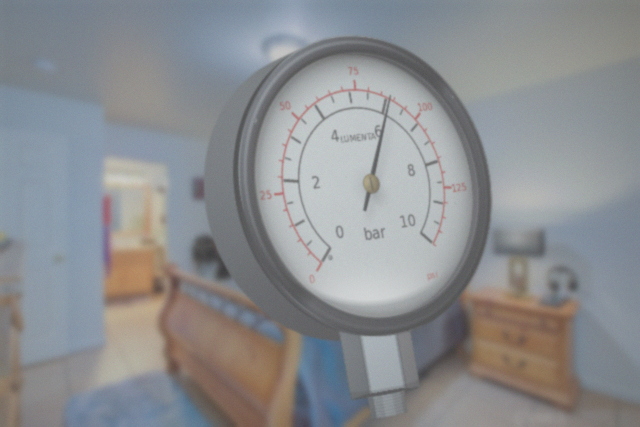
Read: 6 bar
